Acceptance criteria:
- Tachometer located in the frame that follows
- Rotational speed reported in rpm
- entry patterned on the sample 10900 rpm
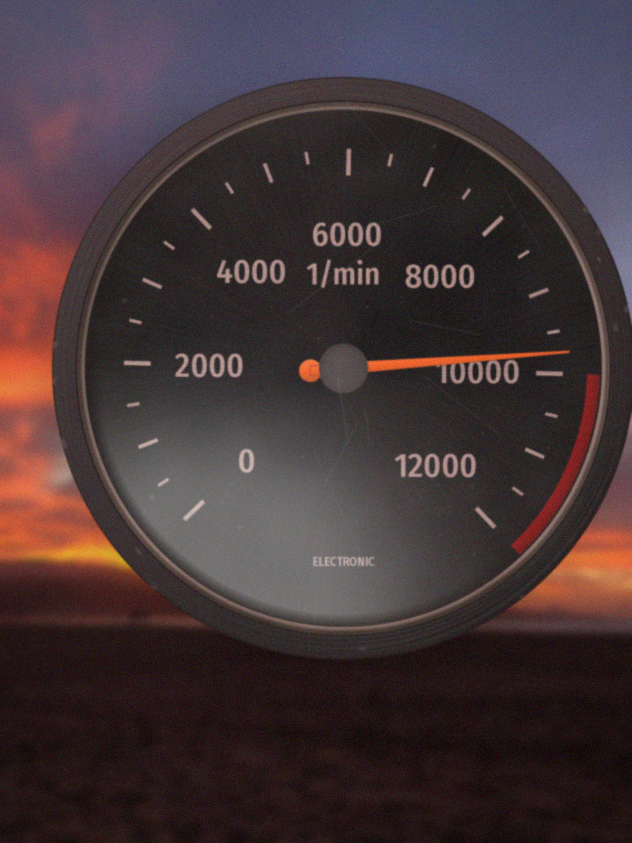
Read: 9750 rpm
